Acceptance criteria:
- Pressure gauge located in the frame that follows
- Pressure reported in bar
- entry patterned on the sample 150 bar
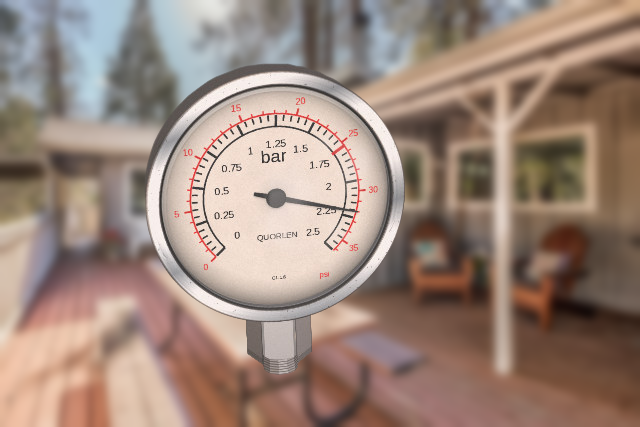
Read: 2.2 bar
